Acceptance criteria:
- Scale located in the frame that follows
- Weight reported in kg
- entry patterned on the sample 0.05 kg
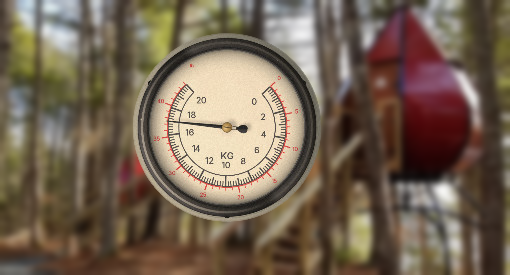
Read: 17 kg
